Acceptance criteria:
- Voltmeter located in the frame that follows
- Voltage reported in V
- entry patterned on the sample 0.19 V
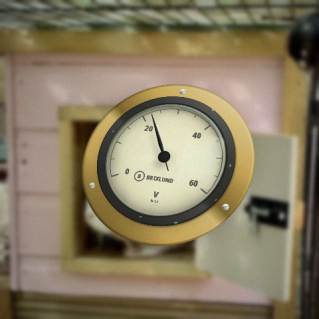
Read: 22.5 V
